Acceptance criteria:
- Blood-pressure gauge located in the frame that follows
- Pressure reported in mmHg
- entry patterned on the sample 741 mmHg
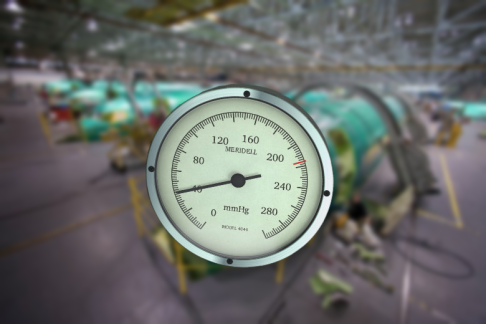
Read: 40 mmHg
